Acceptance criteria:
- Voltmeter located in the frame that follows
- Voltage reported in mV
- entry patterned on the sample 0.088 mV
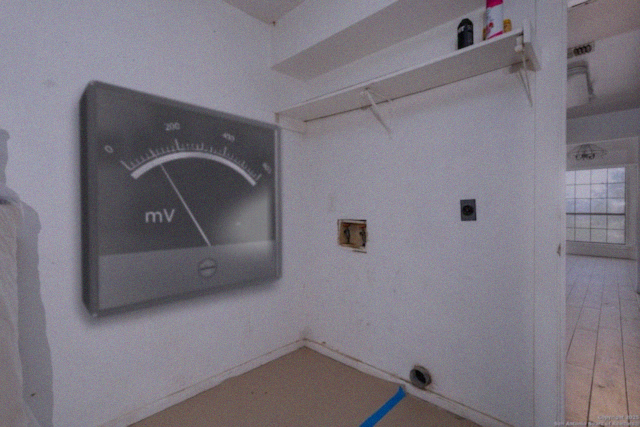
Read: 100 mV
